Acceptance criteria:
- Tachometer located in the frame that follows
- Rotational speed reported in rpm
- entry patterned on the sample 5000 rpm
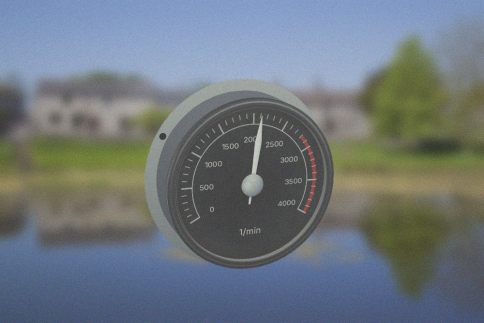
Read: 2100 rpm
